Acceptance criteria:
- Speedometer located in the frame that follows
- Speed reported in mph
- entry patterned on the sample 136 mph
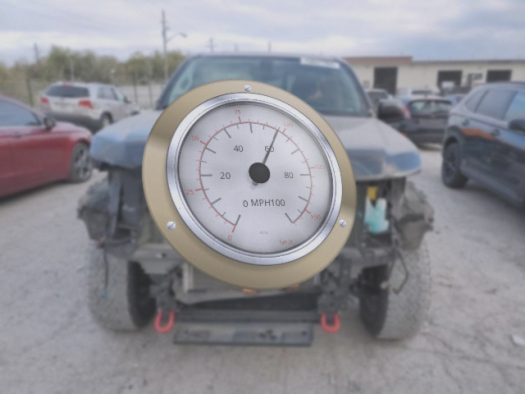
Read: 60 mph
